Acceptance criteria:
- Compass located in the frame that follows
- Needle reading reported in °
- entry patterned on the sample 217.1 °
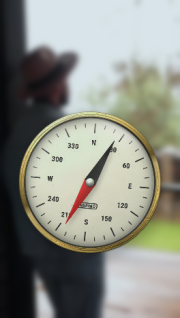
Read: 205 °
